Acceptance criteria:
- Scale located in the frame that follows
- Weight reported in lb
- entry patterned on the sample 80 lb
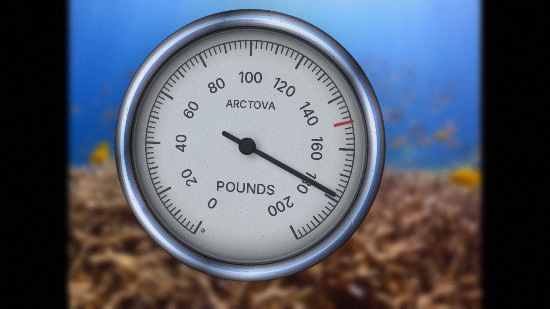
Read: 178 lb
